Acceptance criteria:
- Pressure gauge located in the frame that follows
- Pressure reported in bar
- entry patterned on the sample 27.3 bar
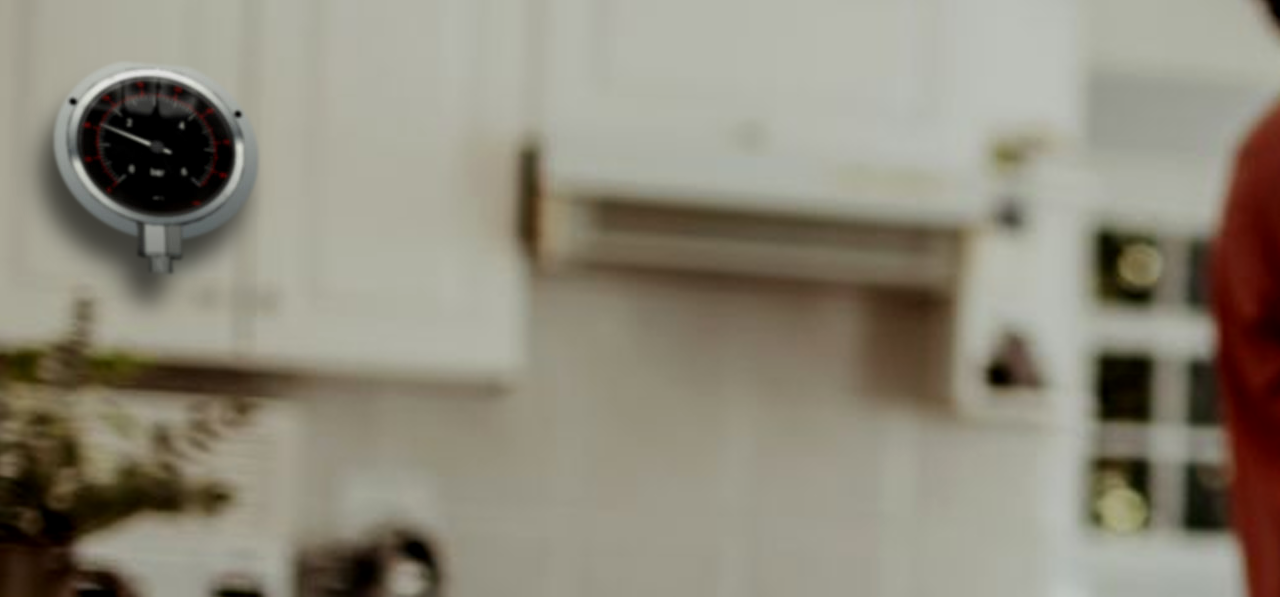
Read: 1.5 bar
